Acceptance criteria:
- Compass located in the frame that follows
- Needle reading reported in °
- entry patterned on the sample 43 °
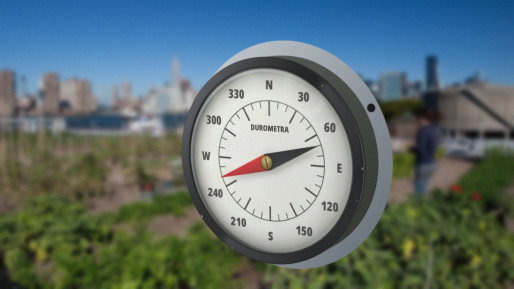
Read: 250 °
